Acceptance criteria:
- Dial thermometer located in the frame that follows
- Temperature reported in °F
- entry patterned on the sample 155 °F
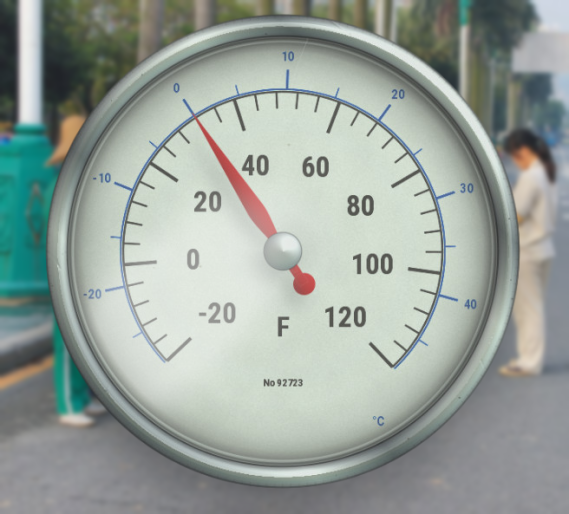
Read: 32 °F
